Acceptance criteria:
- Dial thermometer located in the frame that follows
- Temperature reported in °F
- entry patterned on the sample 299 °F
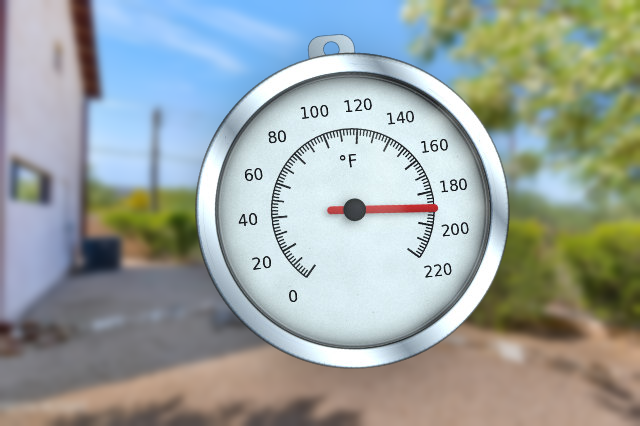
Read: 190 °F
